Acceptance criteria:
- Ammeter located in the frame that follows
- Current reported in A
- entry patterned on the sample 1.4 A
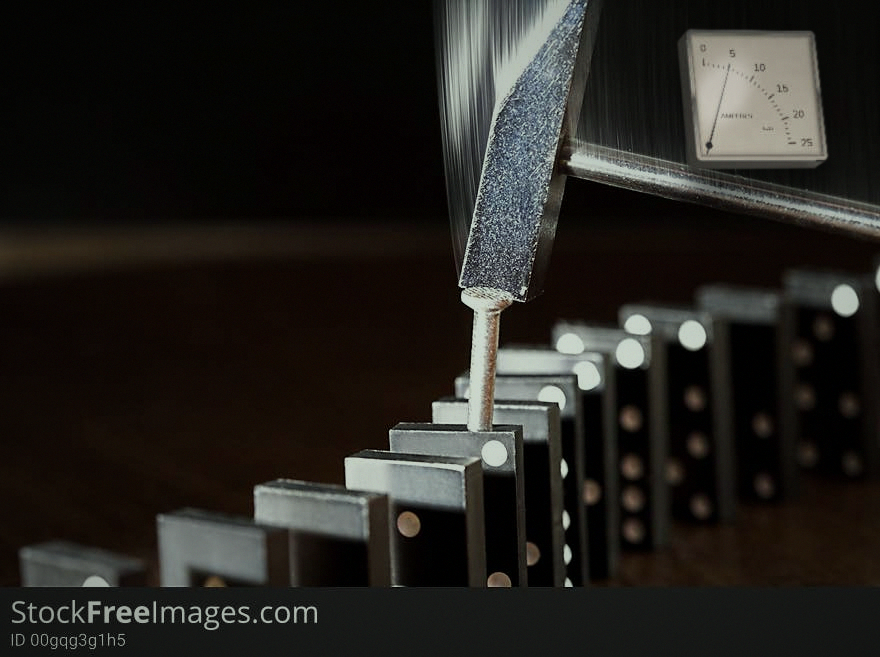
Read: 5 A
